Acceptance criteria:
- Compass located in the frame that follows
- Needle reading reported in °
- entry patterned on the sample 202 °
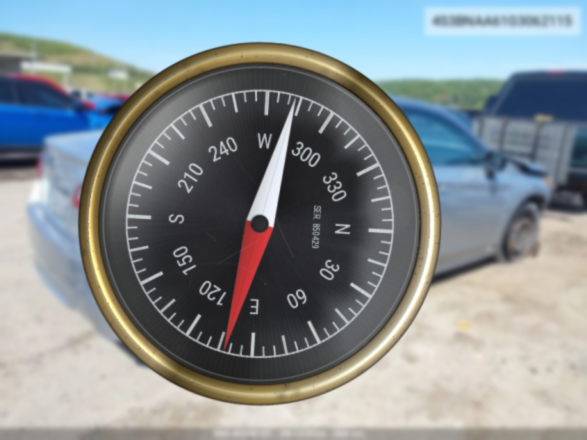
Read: 102.5 °
